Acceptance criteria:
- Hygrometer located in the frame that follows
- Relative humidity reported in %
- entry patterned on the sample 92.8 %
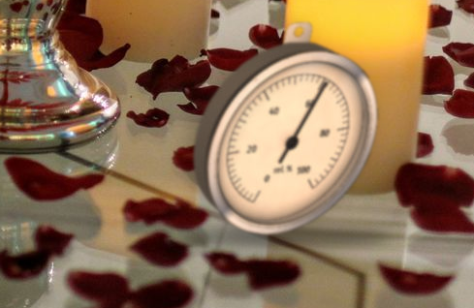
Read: 60 %
